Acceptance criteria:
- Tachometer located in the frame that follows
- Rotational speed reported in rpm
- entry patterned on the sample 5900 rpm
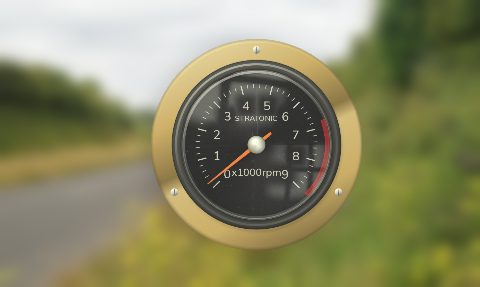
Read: 200 rpm
